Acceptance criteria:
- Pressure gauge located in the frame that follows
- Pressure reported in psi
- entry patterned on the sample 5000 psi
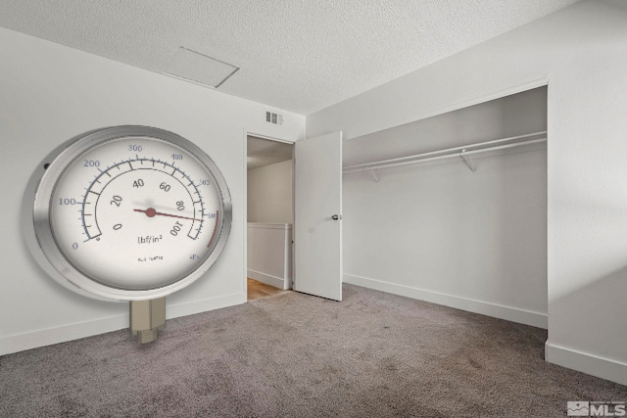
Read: 90 psi
